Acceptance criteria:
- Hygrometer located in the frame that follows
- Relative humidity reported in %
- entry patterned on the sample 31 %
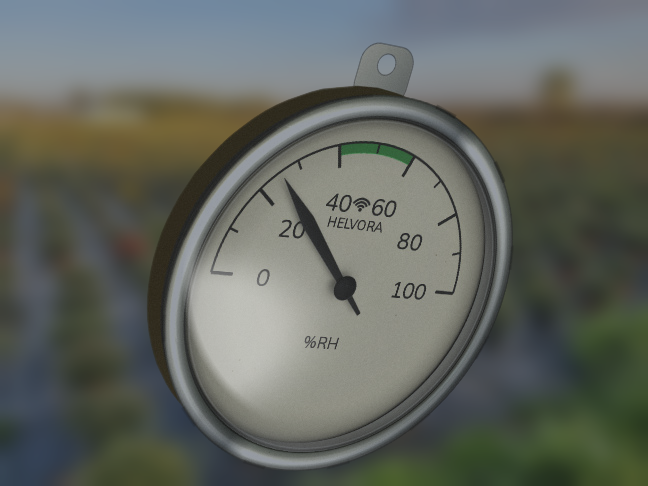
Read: 25 %
